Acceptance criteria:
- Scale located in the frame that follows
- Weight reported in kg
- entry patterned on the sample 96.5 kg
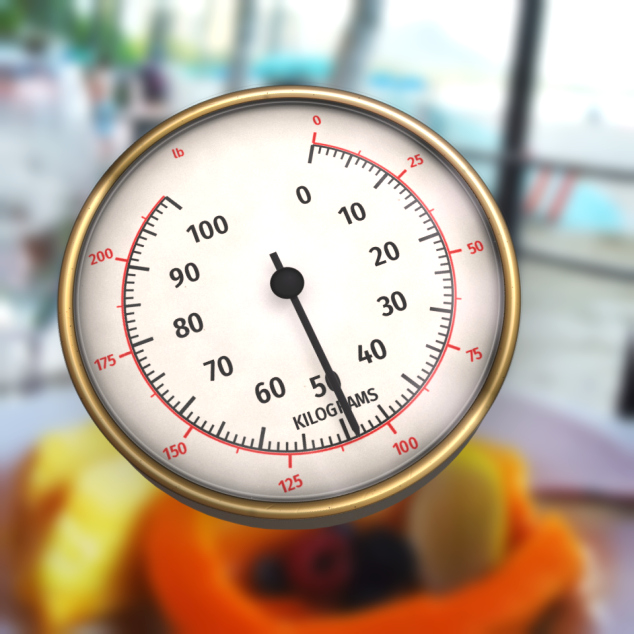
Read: 49 kg
